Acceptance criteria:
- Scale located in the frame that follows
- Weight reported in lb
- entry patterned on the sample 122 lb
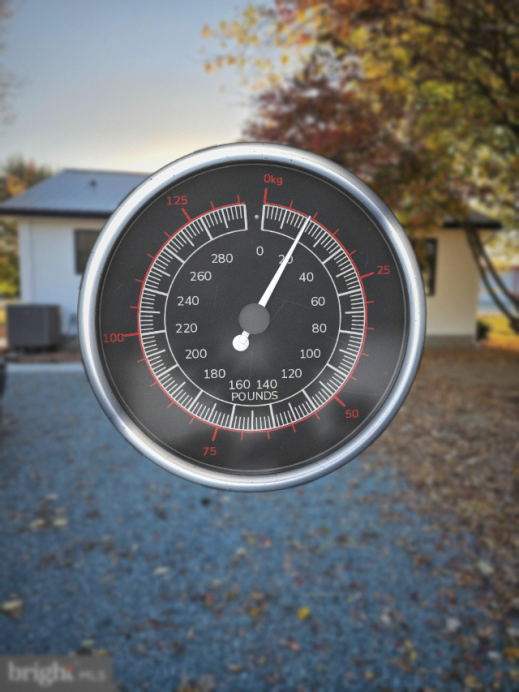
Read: 20 lb
